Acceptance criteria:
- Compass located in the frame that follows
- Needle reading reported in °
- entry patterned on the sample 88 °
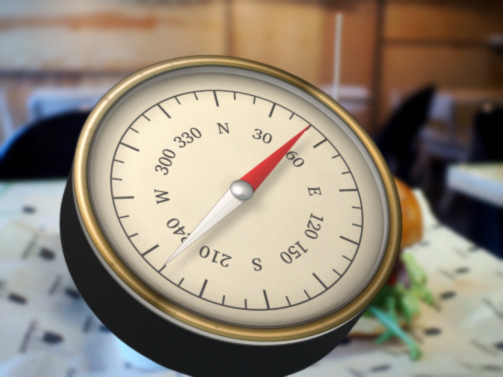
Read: 50 °
